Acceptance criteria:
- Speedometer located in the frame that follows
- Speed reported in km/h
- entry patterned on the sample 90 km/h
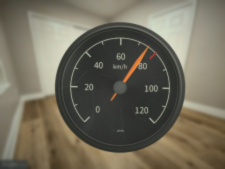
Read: 75 km/h
